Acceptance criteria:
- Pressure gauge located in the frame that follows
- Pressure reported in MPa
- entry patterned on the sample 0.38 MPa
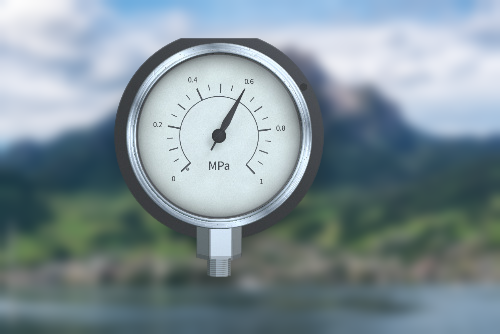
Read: 0.6 MPa
